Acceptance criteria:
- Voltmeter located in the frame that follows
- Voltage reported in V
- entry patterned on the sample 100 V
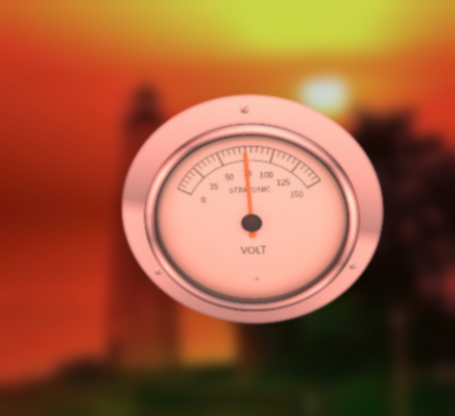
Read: 75 V
